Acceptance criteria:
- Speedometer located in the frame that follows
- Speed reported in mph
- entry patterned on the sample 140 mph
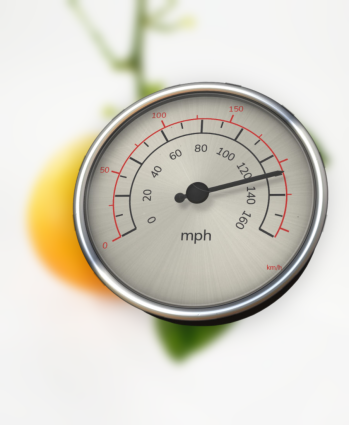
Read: 130 mph
